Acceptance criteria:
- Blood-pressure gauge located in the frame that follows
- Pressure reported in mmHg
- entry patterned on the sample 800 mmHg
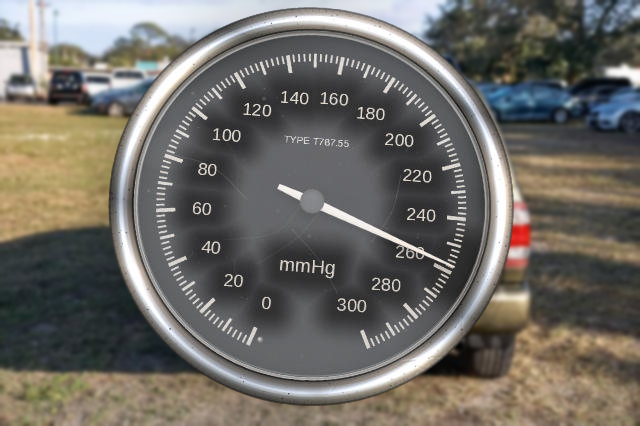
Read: 258 mmHg
